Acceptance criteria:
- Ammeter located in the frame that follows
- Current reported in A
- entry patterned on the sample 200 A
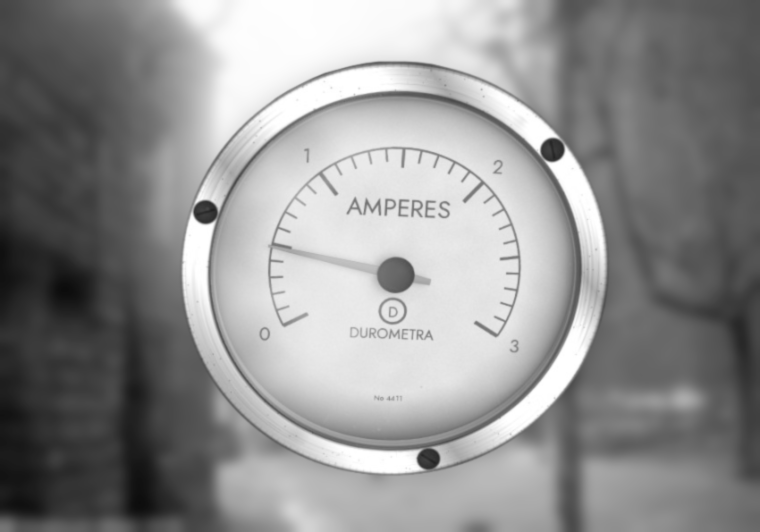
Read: 0.5 A
